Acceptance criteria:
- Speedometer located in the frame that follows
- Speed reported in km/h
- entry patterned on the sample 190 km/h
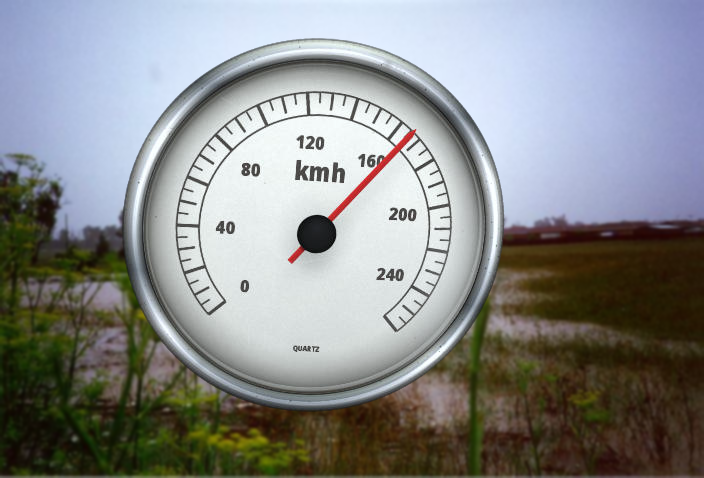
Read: 165 km/h
